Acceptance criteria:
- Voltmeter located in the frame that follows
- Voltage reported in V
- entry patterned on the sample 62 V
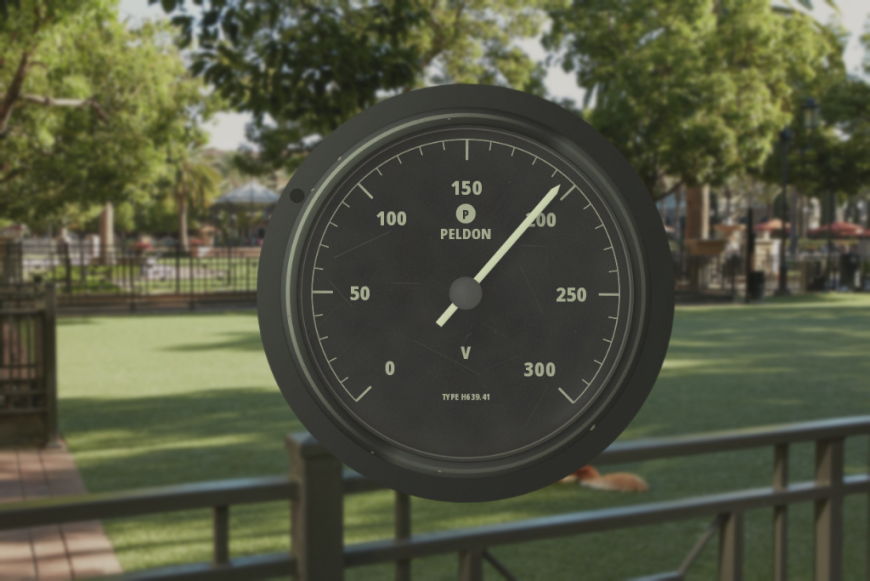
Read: 195 V
